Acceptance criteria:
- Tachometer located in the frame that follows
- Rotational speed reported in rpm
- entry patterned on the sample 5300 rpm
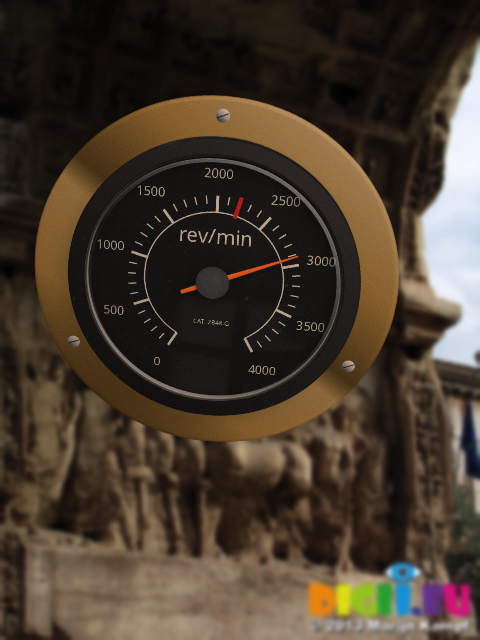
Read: 2900 rpm
